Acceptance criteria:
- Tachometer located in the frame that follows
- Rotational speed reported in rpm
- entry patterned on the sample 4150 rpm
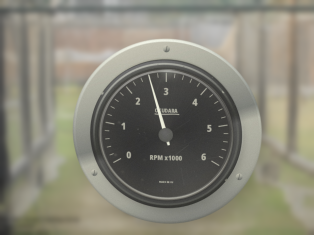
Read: 2600 rpm
